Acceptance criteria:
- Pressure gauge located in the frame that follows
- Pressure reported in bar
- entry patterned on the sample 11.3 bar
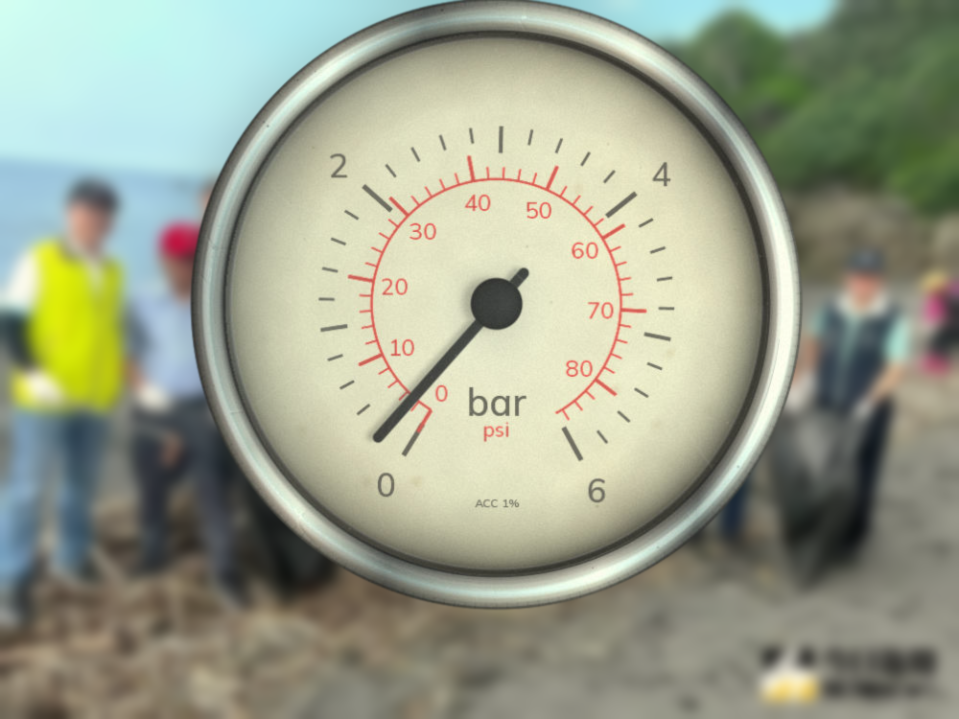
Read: 0.2 bar
